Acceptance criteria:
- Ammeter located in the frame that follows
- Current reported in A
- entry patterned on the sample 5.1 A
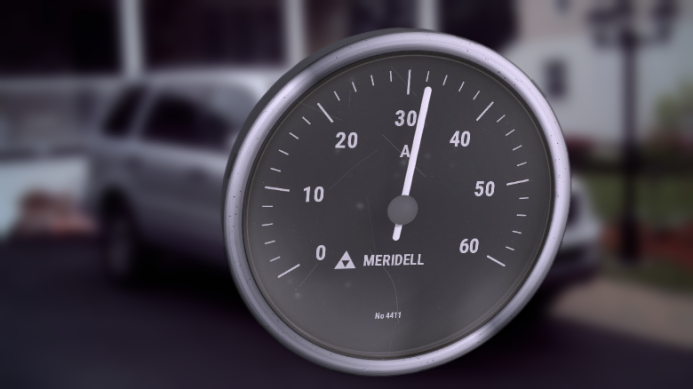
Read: 32 A
